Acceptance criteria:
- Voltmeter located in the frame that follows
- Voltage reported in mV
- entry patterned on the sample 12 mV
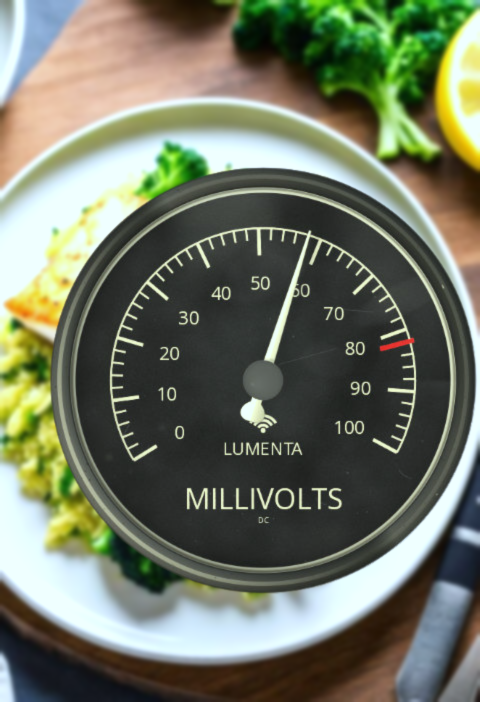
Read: 58 mV
